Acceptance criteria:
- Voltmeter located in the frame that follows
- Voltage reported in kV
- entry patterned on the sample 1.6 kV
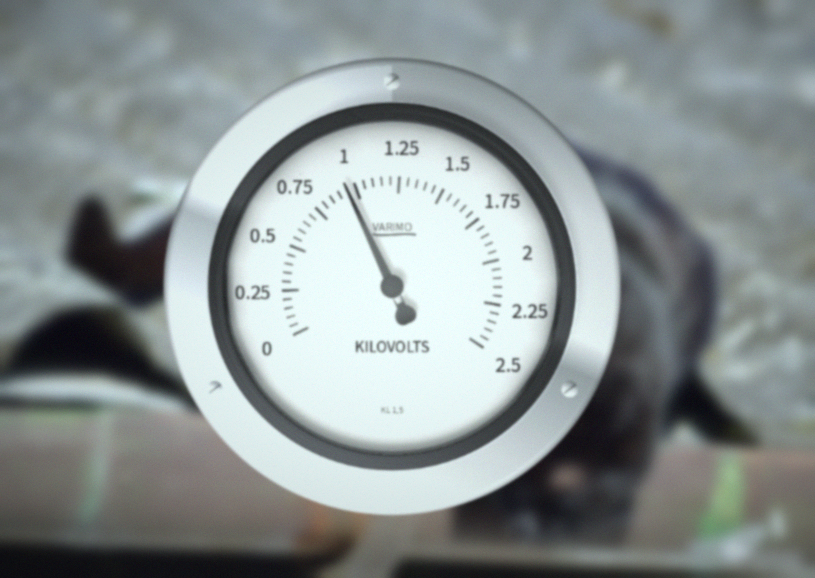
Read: 0.95 kV
